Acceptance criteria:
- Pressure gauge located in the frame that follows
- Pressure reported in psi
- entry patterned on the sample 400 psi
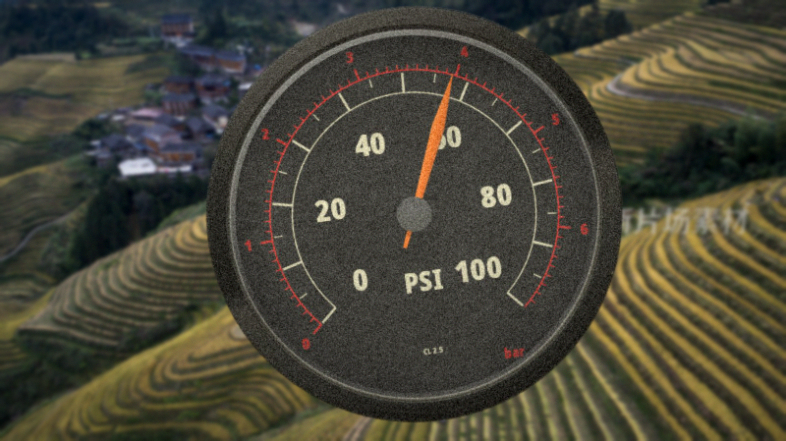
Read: 57.5 psi
